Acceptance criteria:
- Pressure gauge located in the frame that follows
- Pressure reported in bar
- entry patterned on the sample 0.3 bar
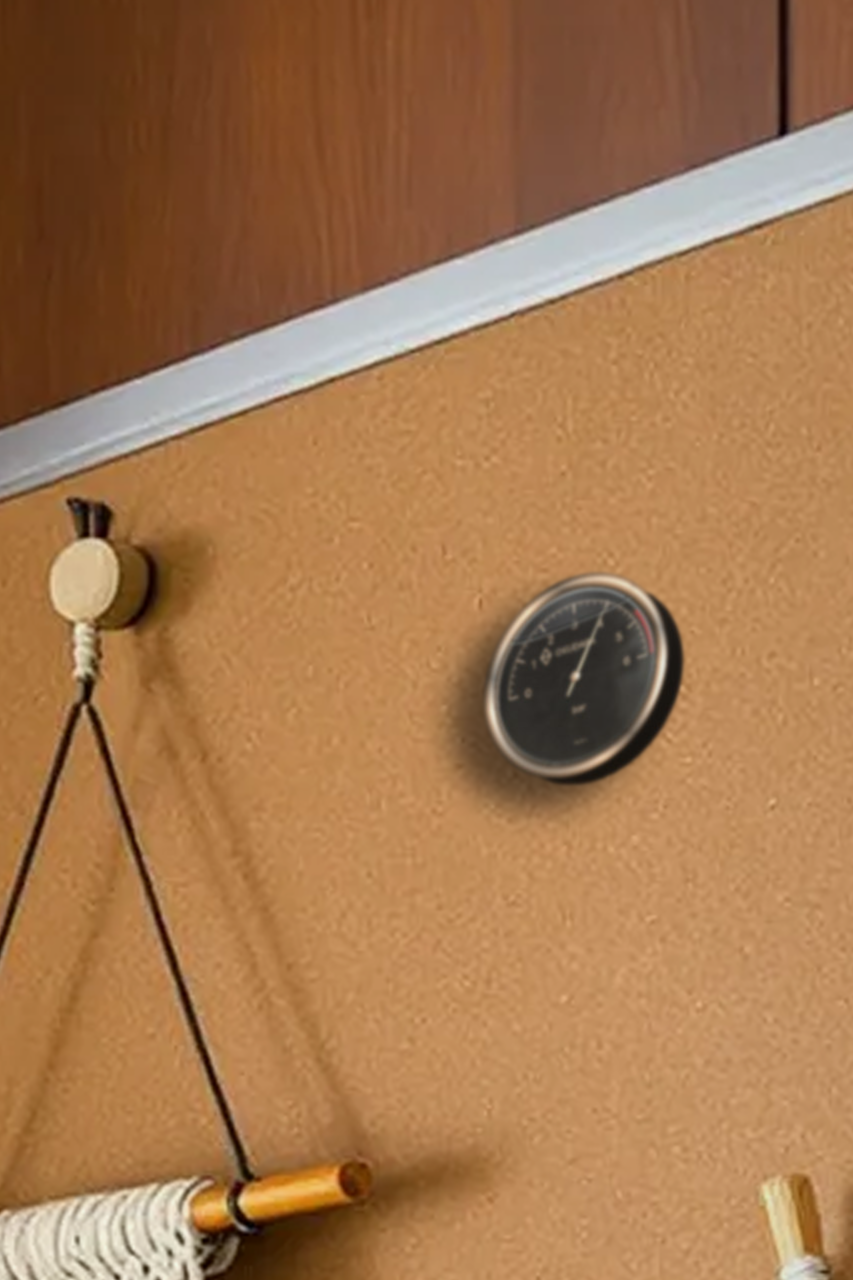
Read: 4 bar
